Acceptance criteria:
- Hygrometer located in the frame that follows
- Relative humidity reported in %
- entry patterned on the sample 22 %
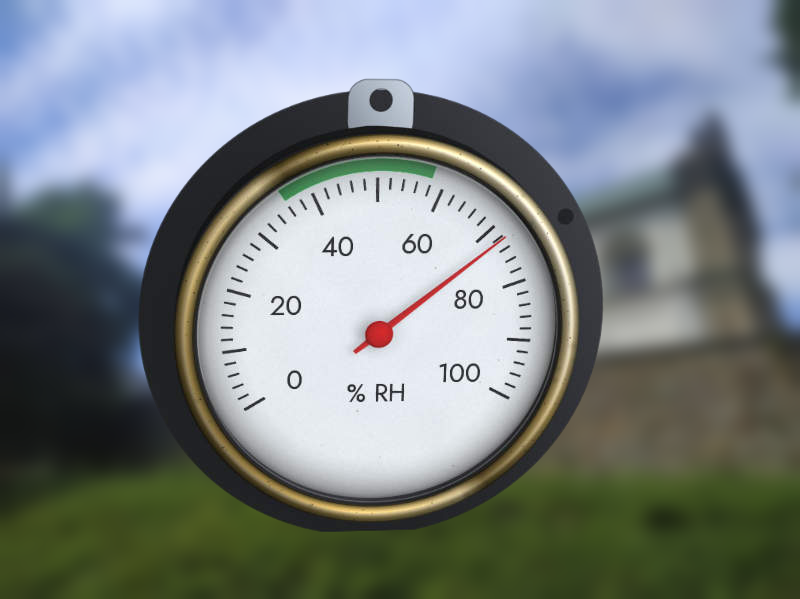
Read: 72 %
